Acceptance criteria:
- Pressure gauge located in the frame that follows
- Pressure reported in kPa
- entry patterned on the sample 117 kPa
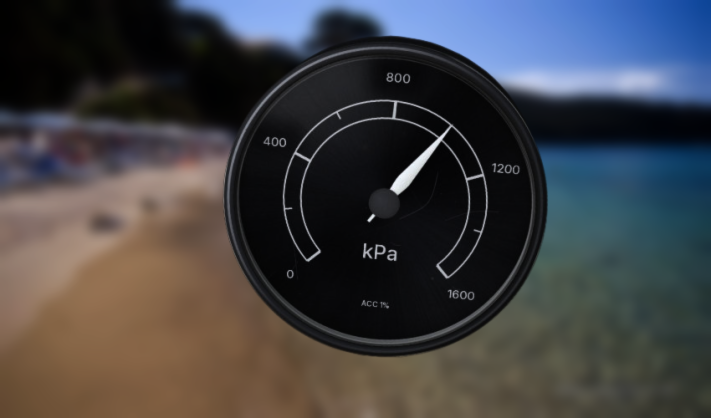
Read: 1000 kPa
